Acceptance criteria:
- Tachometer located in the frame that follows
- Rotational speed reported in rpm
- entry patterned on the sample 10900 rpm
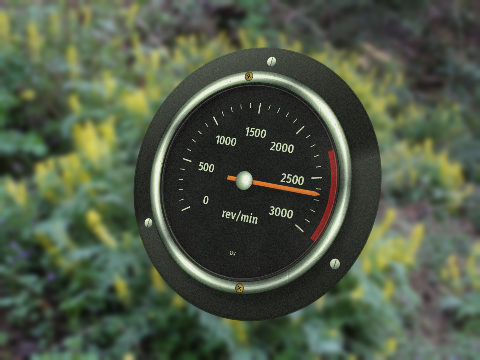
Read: 2650 rpm
